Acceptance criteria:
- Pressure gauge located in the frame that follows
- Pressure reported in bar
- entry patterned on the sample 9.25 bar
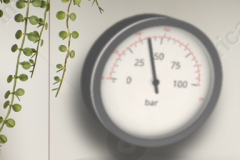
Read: 40 bar
